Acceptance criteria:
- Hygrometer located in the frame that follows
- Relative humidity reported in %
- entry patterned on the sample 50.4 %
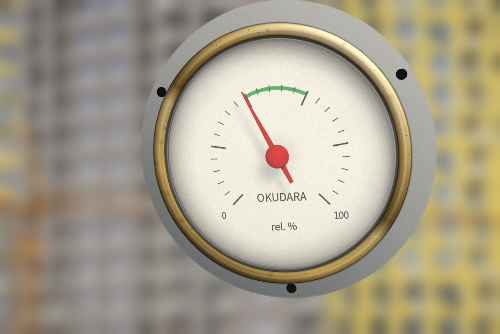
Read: 40 %
